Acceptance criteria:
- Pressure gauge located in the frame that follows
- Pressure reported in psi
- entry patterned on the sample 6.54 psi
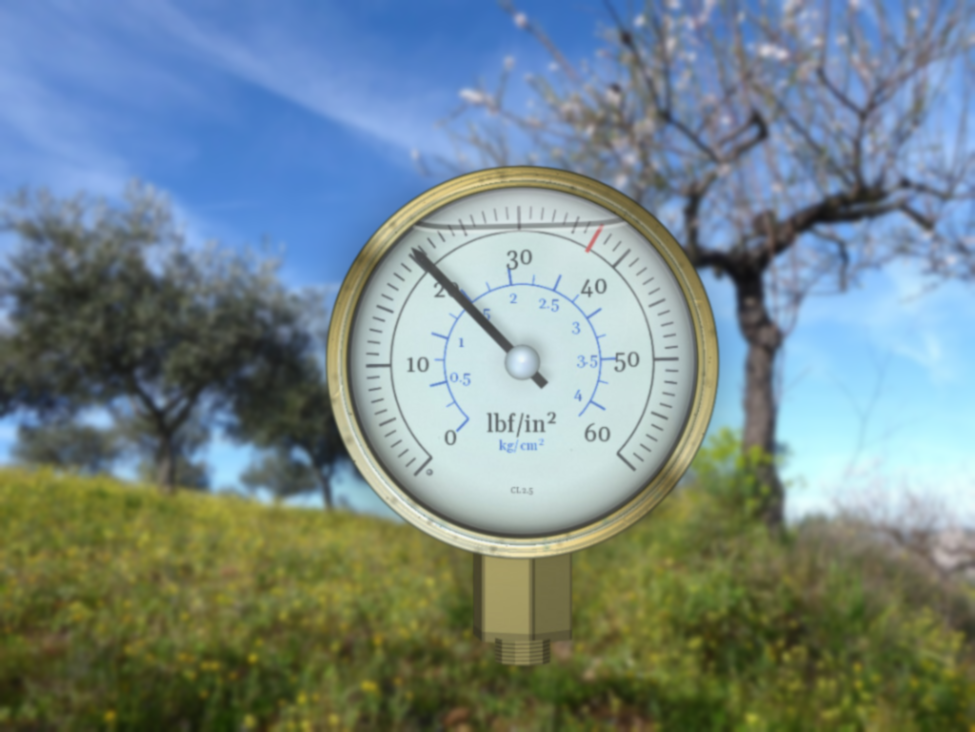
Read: 20.5 psi
